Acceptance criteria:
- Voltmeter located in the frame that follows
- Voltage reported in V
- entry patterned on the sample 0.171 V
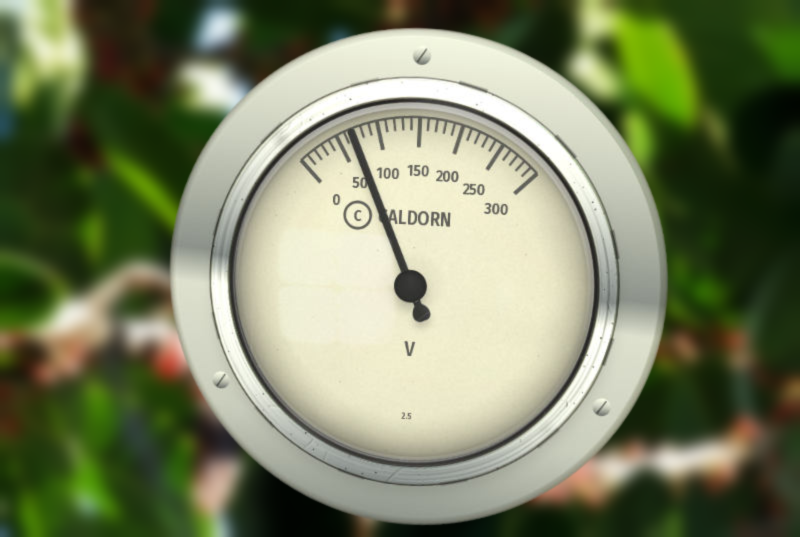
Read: 70 V
